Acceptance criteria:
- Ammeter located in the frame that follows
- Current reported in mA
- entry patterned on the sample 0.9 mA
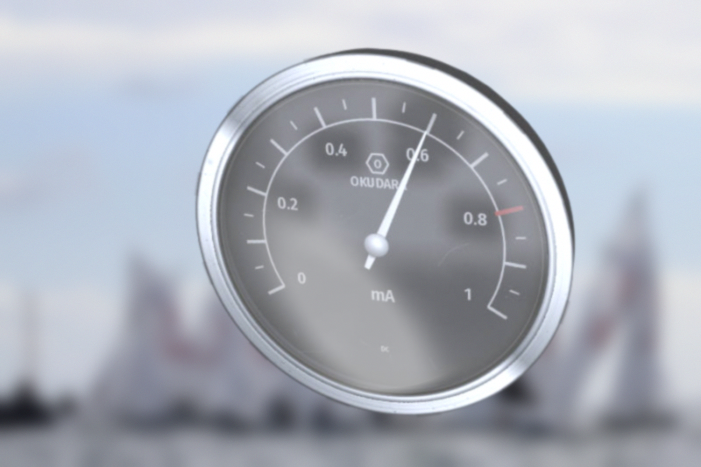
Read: 0.6 mA
